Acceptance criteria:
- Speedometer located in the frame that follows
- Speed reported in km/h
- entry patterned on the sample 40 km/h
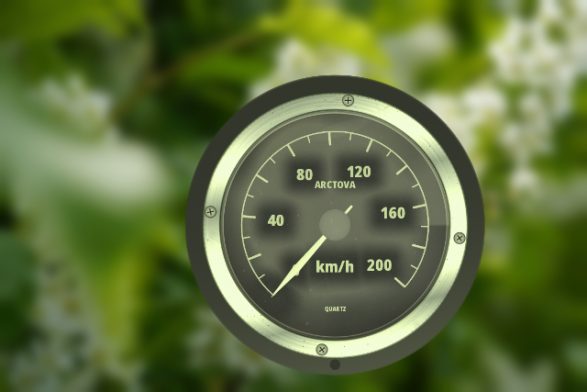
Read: 0 km/h
